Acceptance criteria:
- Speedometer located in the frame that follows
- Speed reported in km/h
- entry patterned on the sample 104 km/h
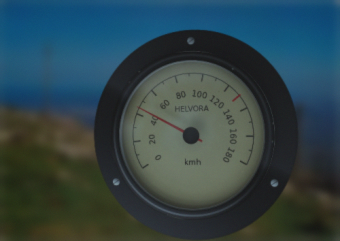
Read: 45 km/h
